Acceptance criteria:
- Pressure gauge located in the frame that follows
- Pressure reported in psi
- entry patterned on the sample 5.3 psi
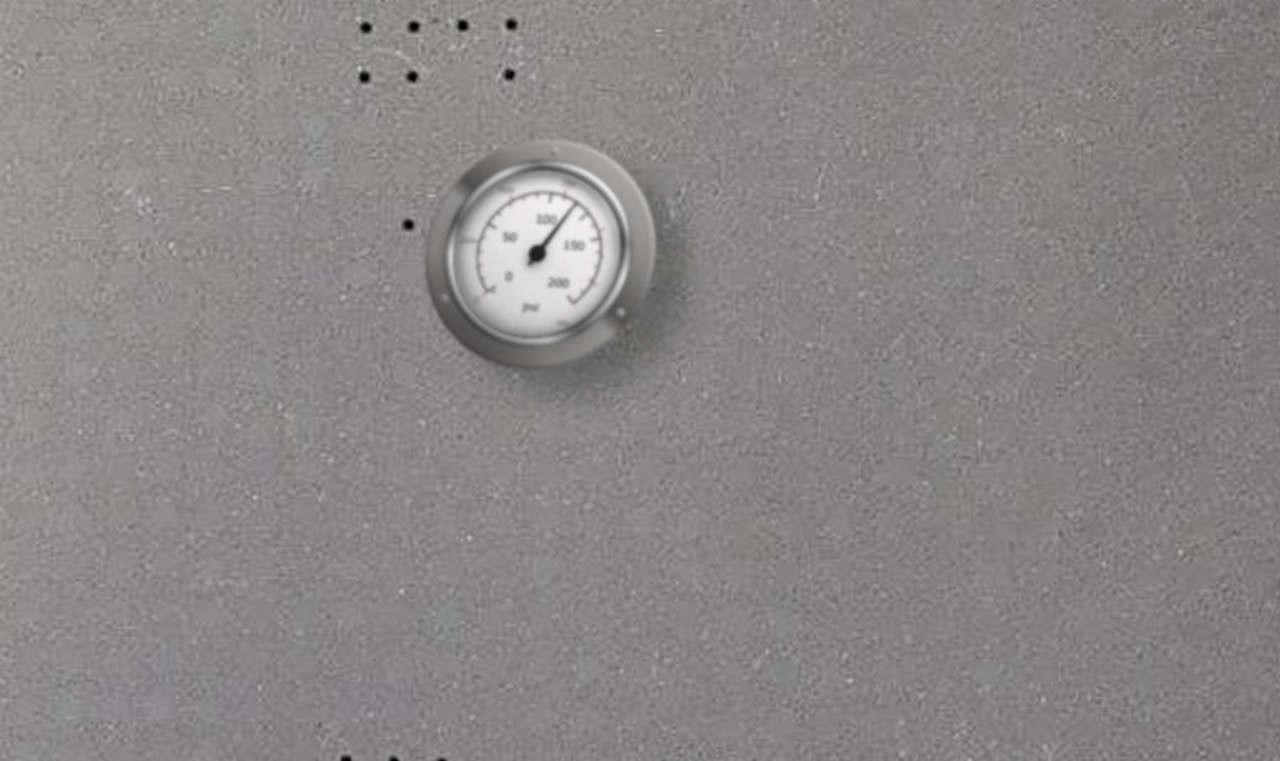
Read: 120 psi
